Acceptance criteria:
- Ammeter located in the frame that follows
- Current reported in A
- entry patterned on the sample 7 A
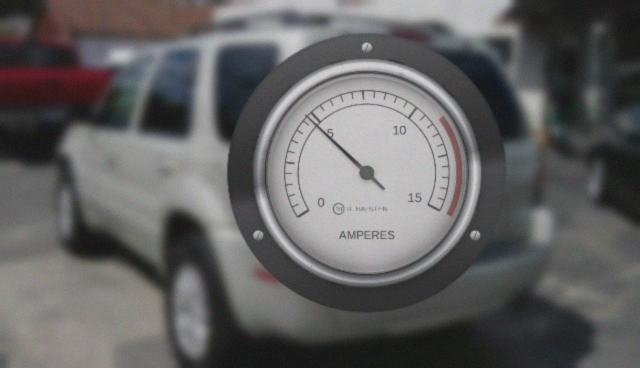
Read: 4.75 A
